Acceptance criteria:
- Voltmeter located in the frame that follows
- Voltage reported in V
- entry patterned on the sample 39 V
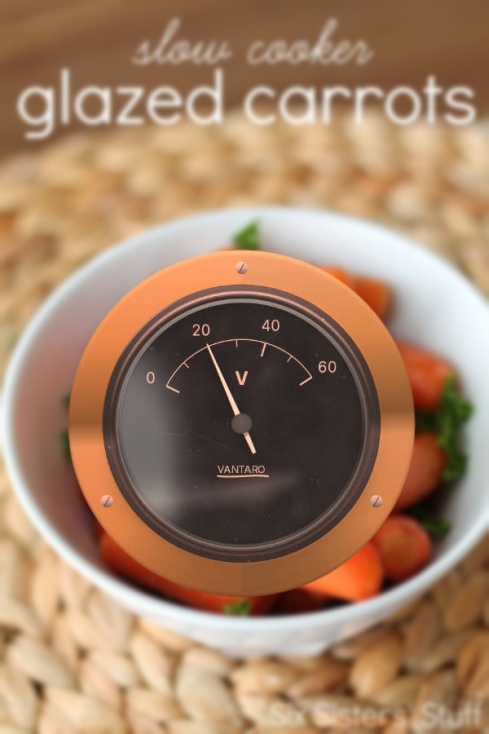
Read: 20 V
